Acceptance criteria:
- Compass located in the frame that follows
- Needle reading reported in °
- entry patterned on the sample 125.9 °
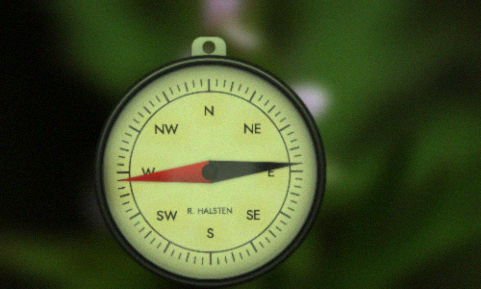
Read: 265 °
